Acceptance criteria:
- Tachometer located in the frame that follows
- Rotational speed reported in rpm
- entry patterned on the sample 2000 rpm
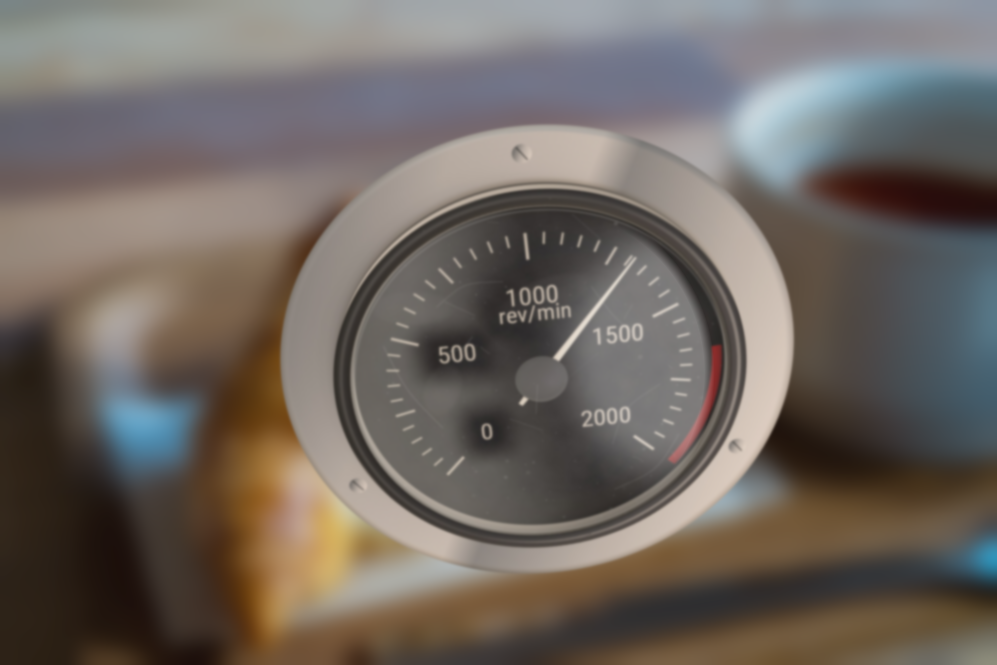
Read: 1300 rpm
